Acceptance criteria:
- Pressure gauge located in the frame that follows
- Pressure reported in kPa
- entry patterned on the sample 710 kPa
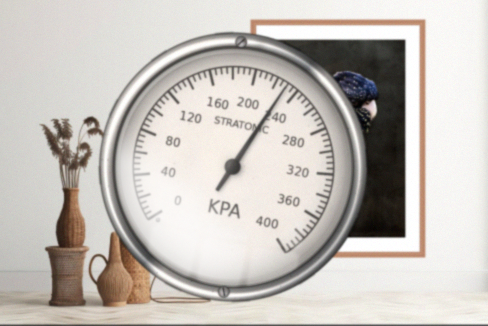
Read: 230 kPa
